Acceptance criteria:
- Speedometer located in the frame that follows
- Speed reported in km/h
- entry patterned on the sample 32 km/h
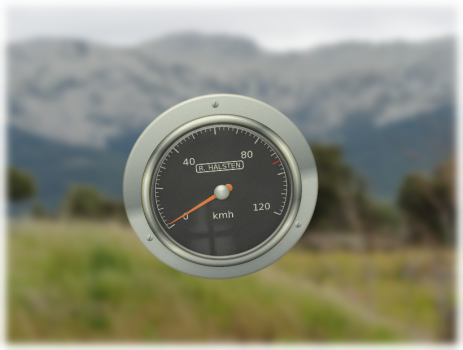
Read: 2 km/h
